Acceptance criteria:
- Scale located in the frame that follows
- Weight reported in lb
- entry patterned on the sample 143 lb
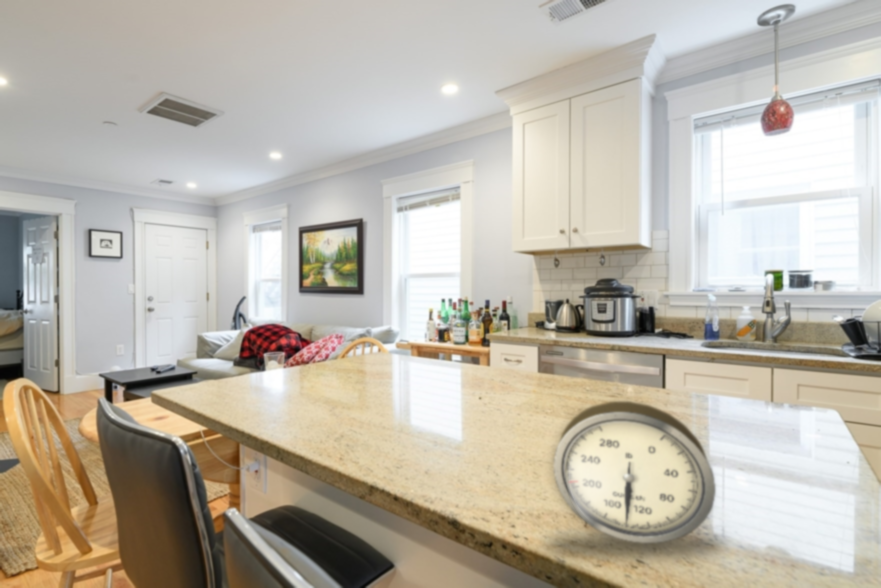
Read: 140 lb
